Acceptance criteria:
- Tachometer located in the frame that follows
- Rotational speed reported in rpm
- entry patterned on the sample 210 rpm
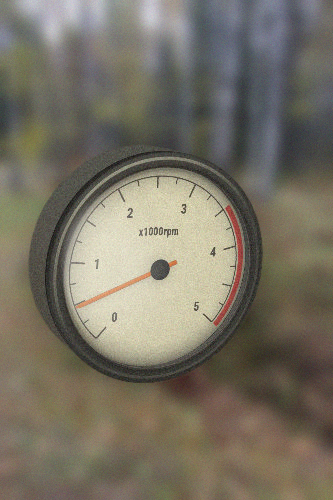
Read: 500 rpm
